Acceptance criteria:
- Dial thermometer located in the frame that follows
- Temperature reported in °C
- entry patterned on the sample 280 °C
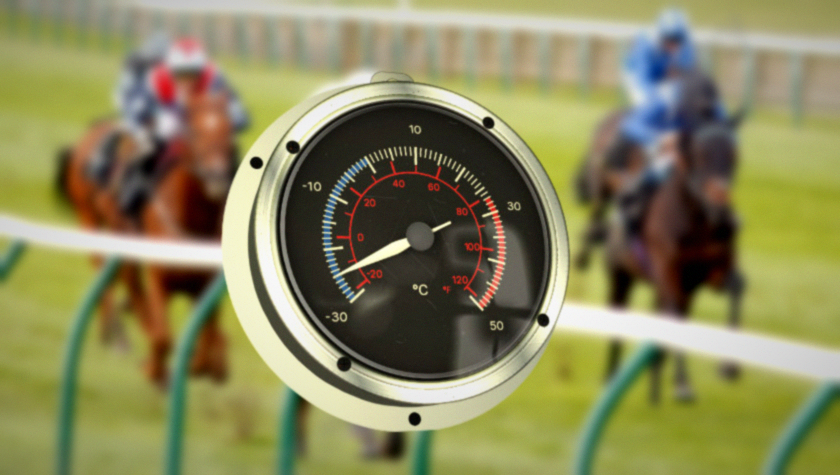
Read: -25 °C
